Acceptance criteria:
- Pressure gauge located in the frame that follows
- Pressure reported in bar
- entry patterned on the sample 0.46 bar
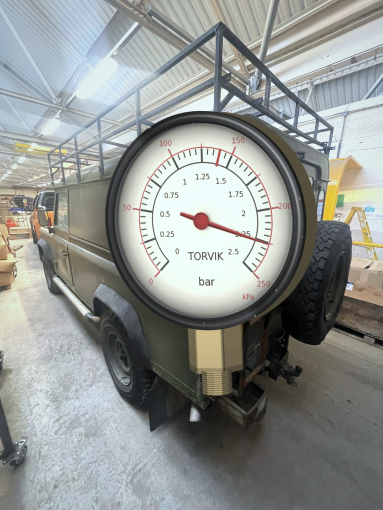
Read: 2.25 bar
